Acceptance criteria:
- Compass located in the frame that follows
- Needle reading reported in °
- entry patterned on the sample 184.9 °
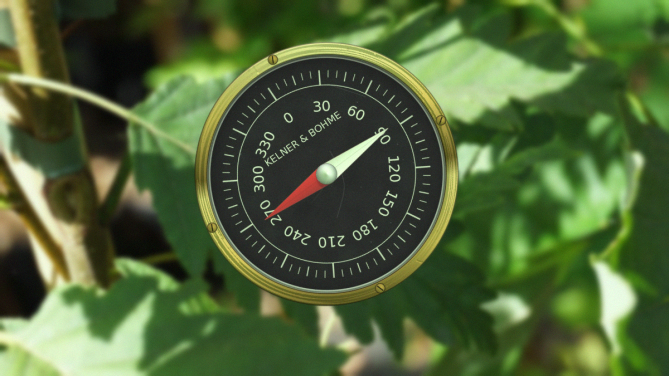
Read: 267.5 °
